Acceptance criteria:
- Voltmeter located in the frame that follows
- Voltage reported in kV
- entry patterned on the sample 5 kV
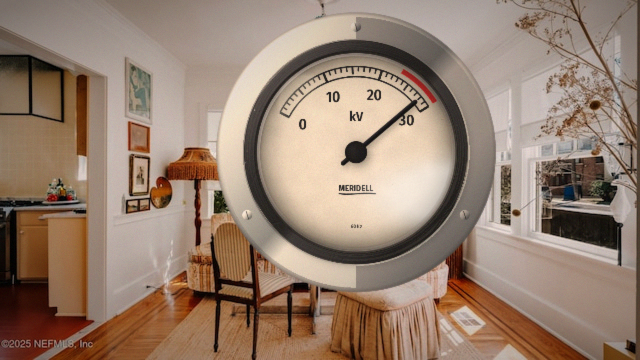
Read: 28 kV
